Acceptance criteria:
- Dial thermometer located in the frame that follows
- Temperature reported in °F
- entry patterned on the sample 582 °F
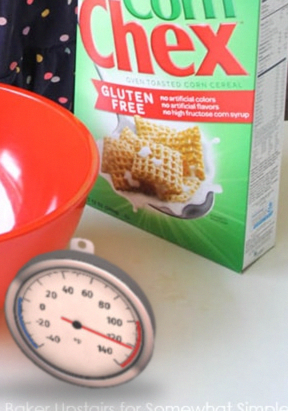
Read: 120 °F
